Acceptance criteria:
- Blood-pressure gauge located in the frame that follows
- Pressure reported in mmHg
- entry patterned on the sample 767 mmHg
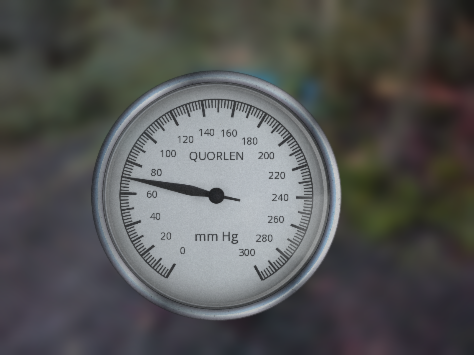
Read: 70 mmHg
